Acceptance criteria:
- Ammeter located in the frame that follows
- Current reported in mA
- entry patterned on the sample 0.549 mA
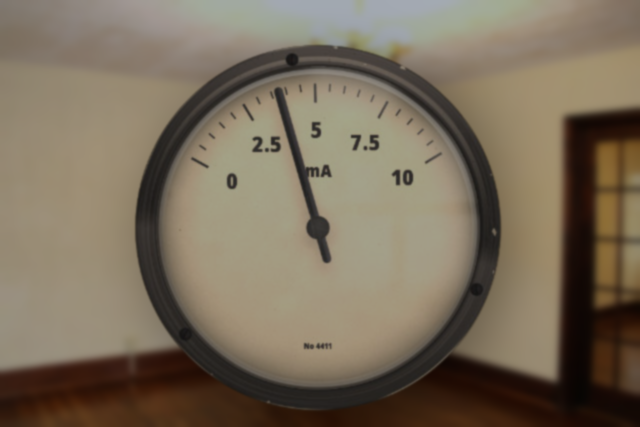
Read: 3.75 mA
